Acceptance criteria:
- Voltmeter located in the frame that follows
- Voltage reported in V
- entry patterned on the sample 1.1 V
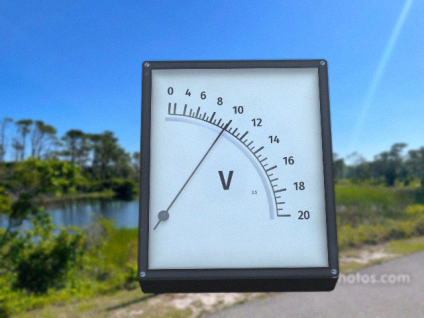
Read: 10 V
